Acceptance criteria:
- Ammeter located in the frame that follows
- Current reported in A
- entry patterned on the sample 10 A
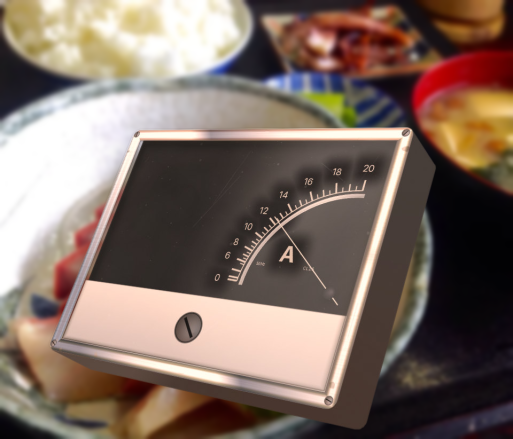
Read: 12.5 A
